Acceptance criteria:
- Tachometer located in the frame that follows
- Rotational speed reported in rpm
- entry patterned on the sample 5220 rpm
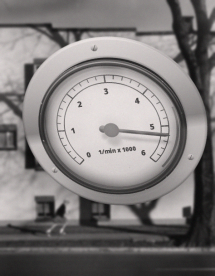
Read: 5200 rpm
